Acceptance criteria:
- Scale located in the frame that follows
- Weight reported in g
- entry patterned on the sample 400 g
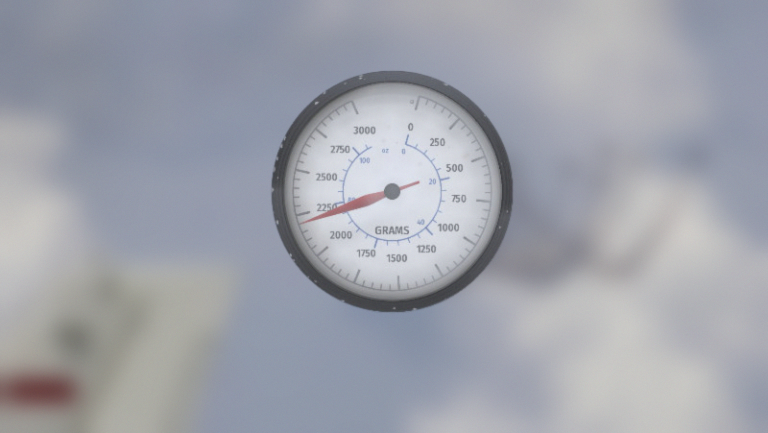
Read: 2200 g
